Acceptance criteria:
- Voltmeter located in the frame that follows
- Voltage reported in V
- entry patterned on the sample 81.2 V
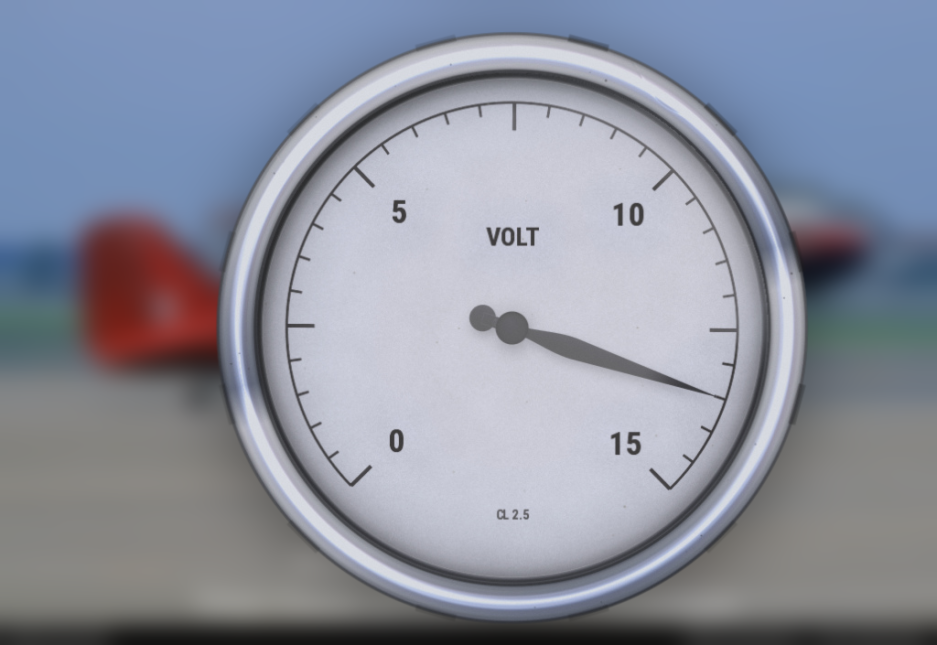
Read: 13.5 V
